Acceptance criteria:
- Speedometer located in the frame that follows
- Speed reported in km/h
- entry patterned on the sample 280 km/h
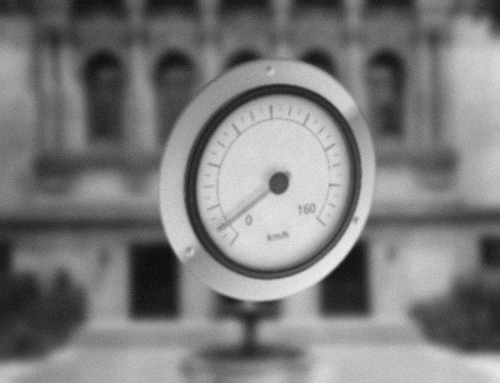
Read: 10 km/h
